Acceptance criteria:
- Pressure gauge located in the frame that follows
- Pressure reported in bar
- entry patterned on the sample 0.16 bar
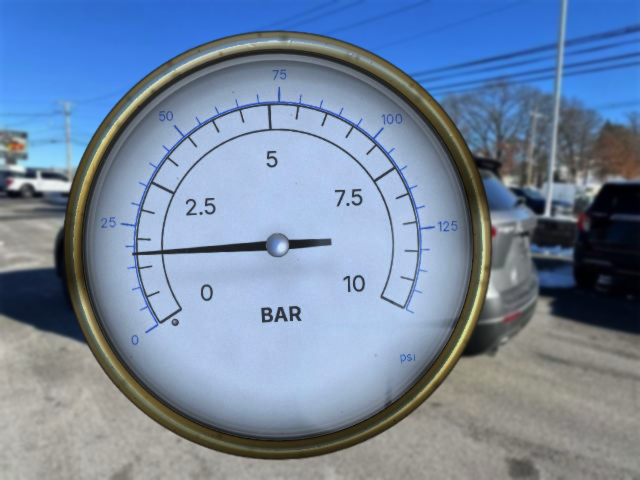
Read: 1.25 bar
